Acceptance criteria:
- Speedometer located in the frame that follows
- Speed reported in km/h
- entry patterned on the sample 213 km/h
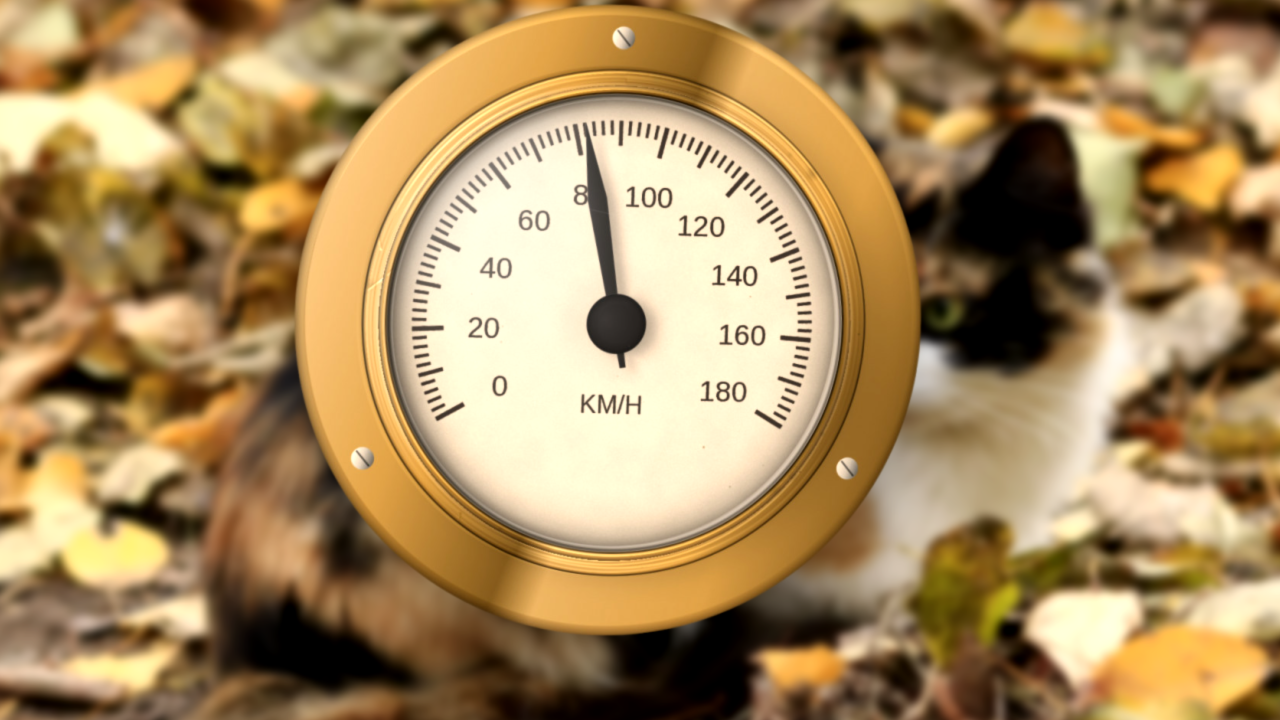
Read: 82 km/h
